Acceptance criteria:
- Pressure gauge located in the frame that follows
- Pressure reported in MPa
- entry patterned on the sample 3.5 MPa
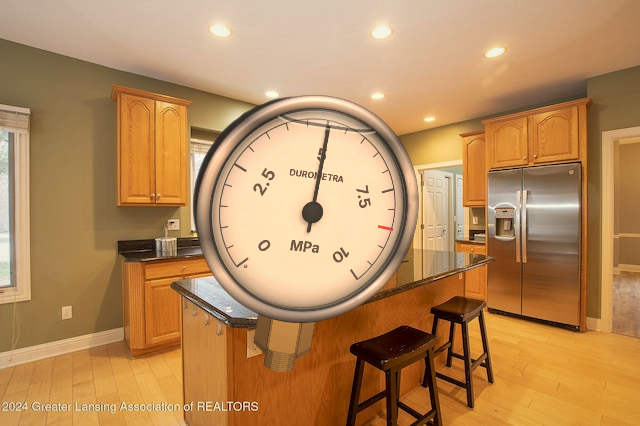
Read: 5 MPa
